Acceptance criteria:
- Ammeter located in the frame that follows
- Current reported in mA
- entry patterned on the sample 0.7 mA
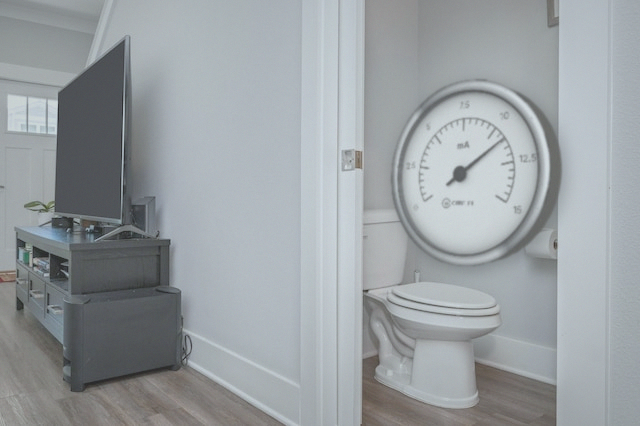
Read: 11 mA
